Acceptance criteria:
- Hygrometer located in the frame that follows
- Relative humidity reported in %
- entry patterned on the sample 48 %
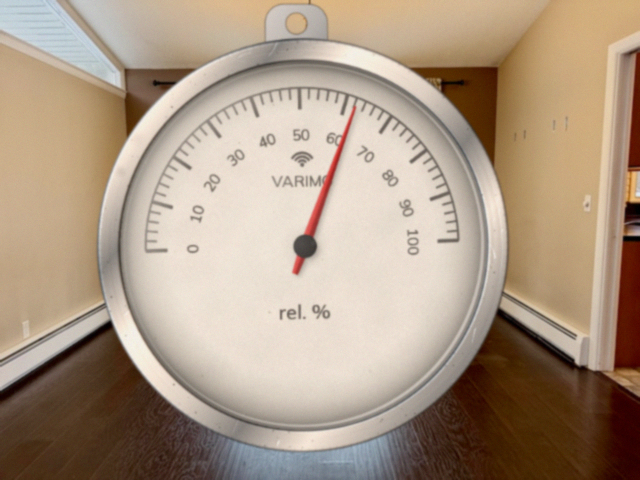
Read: 62 %
